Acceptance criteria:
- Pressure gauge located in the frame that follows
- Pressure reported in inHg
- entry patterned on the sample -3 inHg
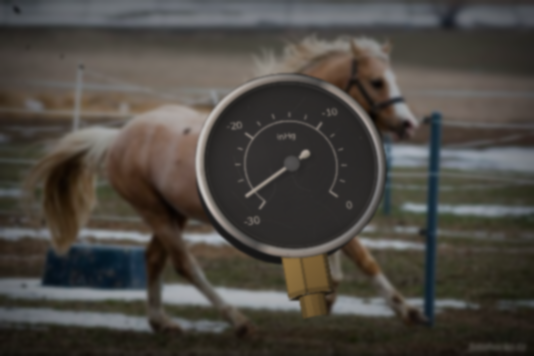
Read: -28 inHg
